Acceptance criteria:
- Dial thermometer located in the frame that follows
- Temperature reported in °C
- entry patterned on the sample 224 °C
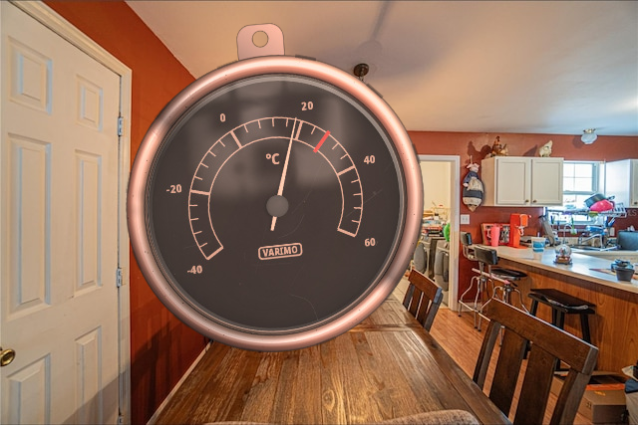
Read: 18 °C
